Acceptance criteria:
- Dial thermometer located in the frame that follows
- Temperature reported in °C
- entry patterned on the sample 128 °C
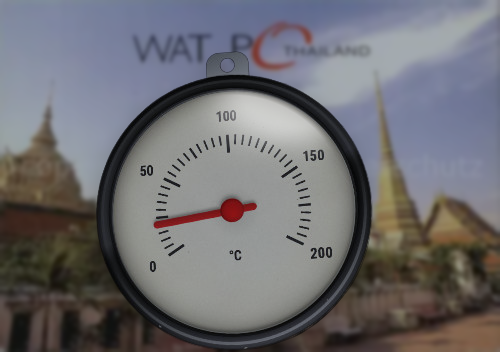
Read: 20 °C
